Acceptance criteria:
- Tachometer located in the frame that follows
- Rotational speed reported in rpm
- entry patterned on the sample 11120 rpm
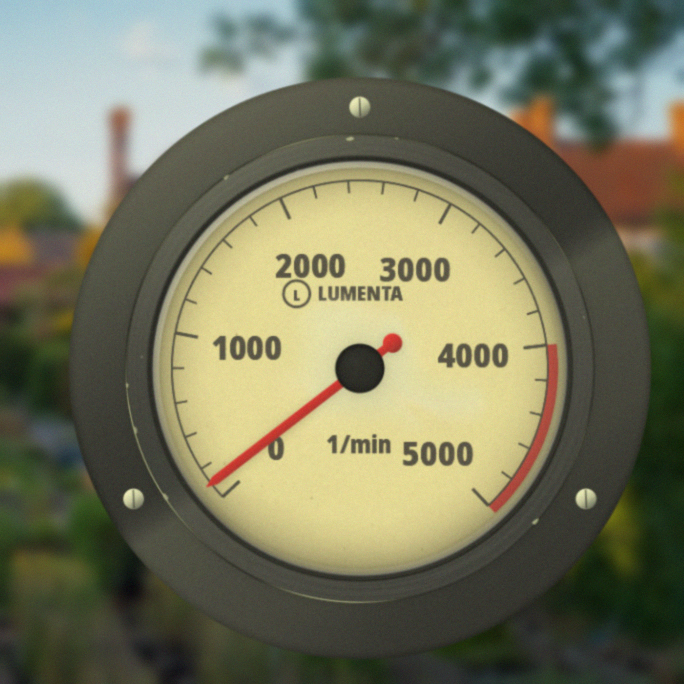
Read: 100 rpm
